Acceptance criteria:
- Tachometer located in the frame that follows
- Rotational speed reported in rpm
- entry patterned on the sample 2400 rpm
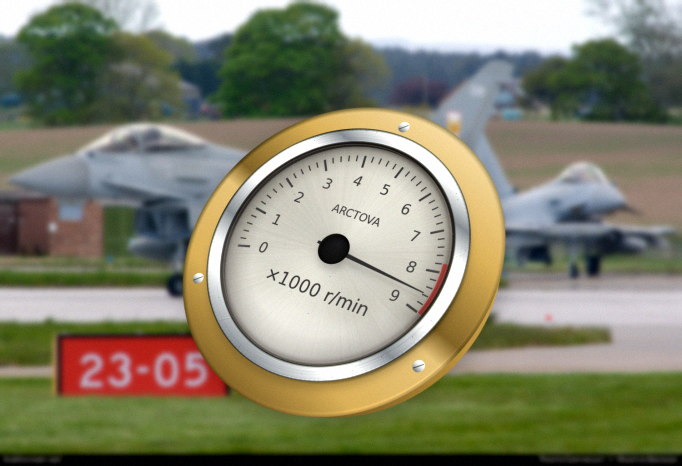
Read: 8600 rpm
